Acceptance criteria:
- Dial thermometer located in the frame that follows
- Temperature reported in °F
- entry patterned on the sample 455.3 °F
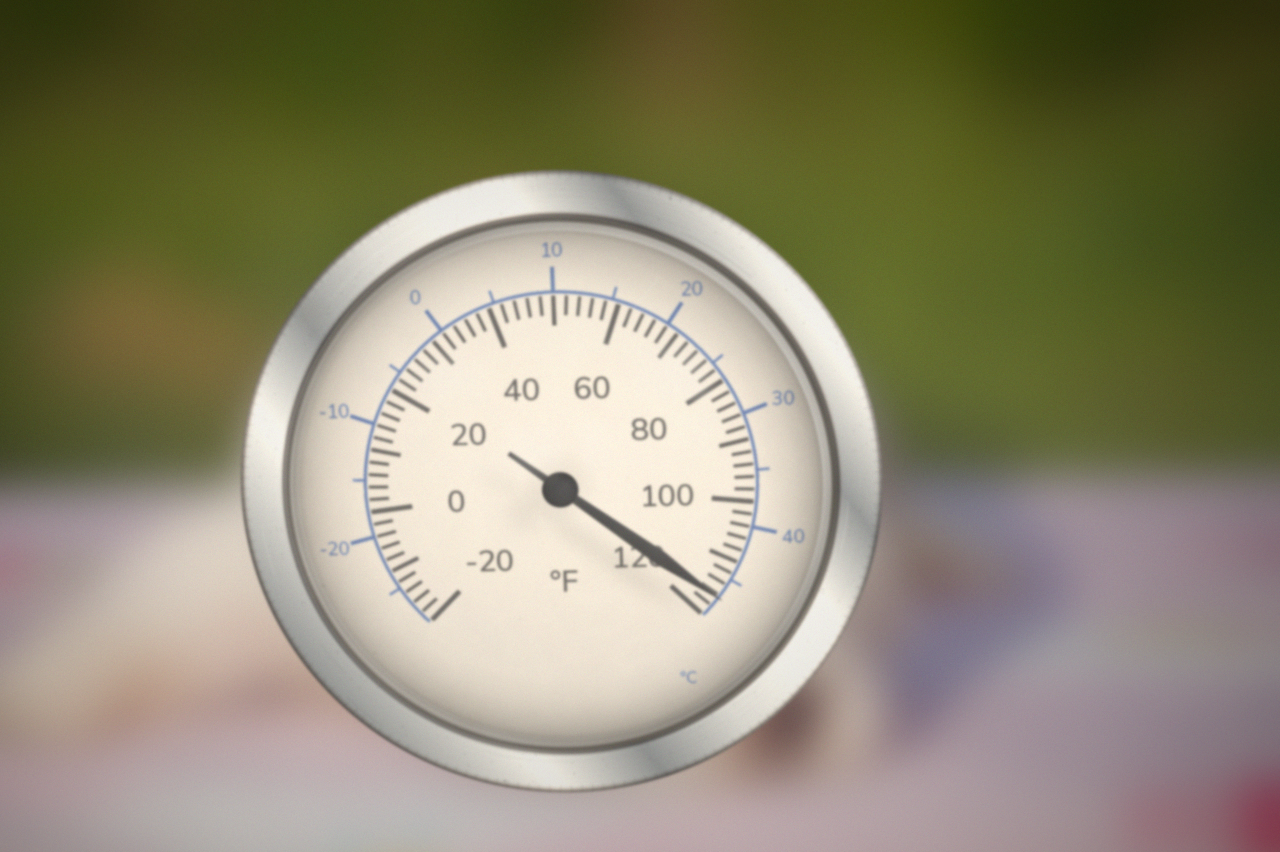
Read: 116 °F
